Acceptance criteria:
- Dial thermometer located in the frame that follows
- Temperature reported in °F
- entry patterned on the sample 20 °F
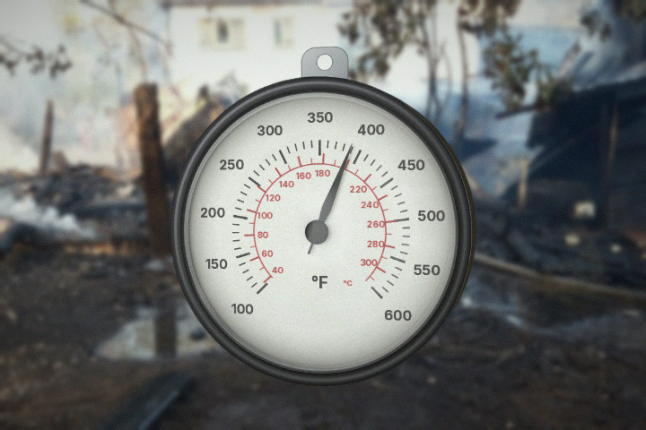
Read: 390 °F
